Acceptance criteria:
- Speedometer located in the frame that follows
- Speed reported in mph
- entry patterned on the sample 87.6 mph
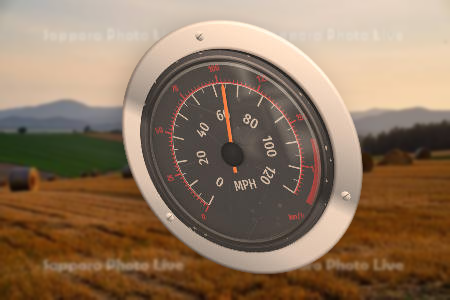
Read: 65 mph
